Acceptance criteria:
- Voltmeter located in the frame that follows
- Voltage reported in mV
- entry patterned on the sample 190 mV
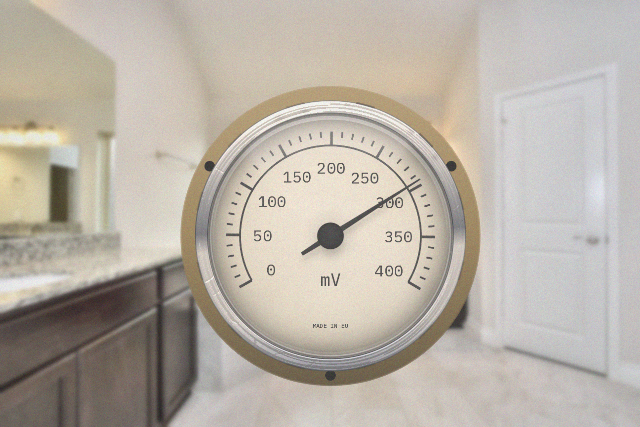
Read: 295 mV
